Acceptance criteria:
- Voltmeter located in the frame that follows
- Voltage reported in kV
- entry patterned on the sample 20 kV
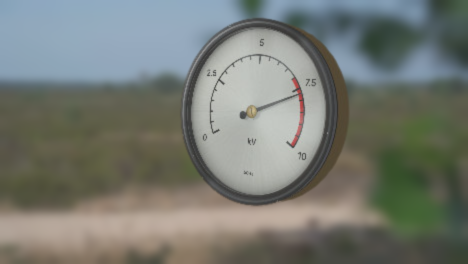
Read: 7.75 kV
